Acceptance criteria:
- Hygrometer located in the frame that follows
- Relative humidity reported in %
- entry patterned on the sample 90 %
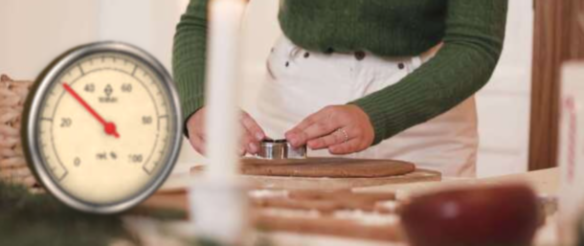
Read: 32 %
